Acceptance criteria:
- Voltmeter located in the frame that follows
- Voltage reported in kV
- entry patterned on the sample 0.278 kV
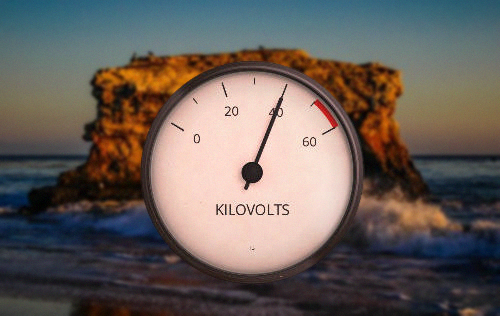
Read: 40 kV
